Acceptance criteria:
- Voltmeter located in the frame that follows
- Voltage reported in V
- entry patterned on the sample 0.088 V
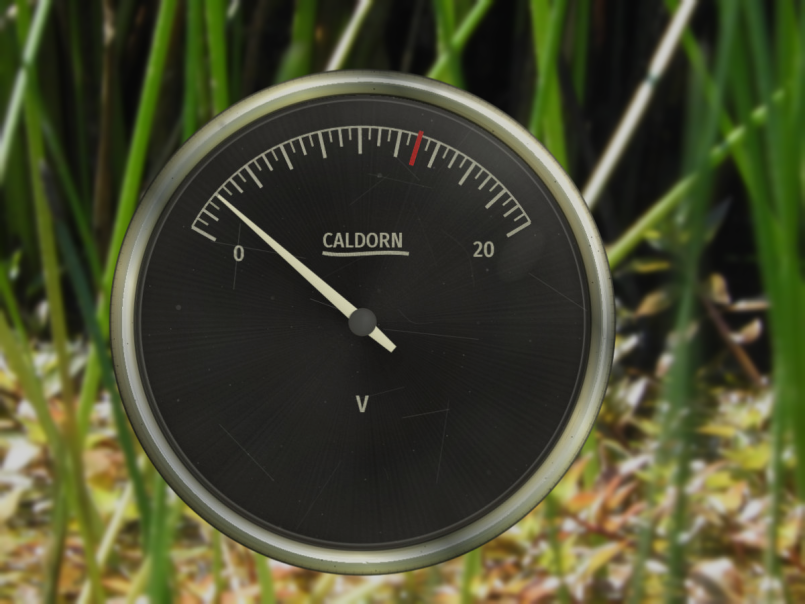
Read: 2 V
